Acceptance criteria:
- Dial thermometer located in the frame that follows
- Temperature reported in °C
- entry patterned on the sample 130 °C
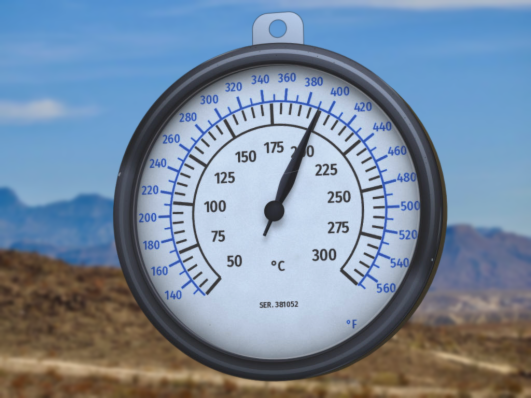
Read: 200 °C
